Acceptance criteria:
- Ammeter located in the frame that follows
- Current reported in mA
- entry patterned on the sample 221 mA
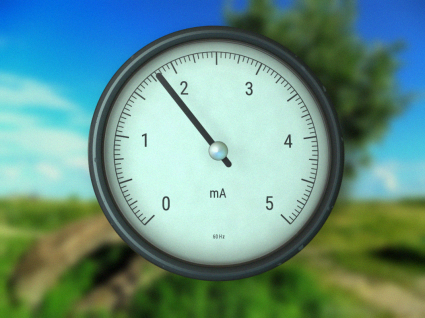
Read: 1.8 mA
